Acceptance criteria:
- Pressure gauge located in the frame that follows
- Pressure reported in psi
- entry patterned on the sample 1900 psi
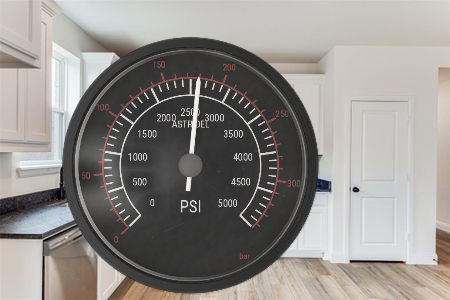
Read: 2600 psi
